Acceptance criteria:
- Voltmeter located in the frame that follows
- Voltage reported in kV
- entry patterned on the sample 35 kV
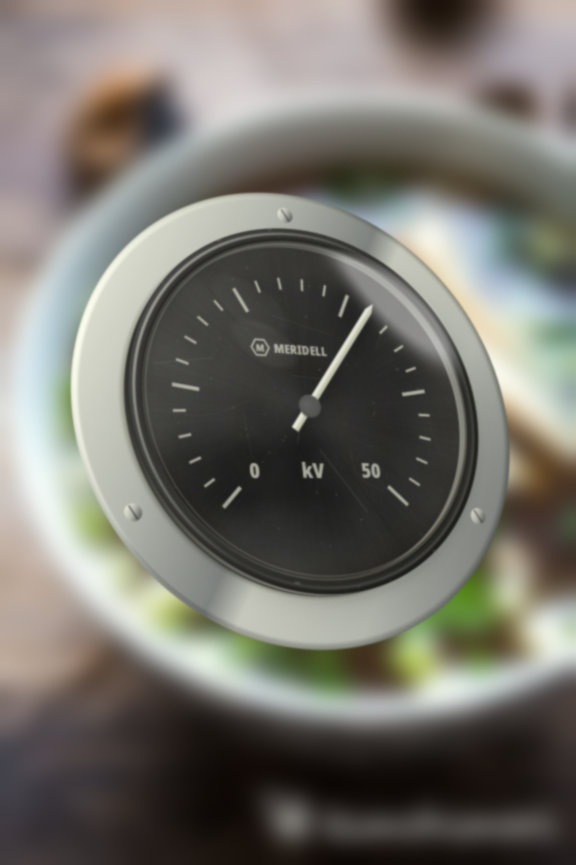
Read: 32 kV
